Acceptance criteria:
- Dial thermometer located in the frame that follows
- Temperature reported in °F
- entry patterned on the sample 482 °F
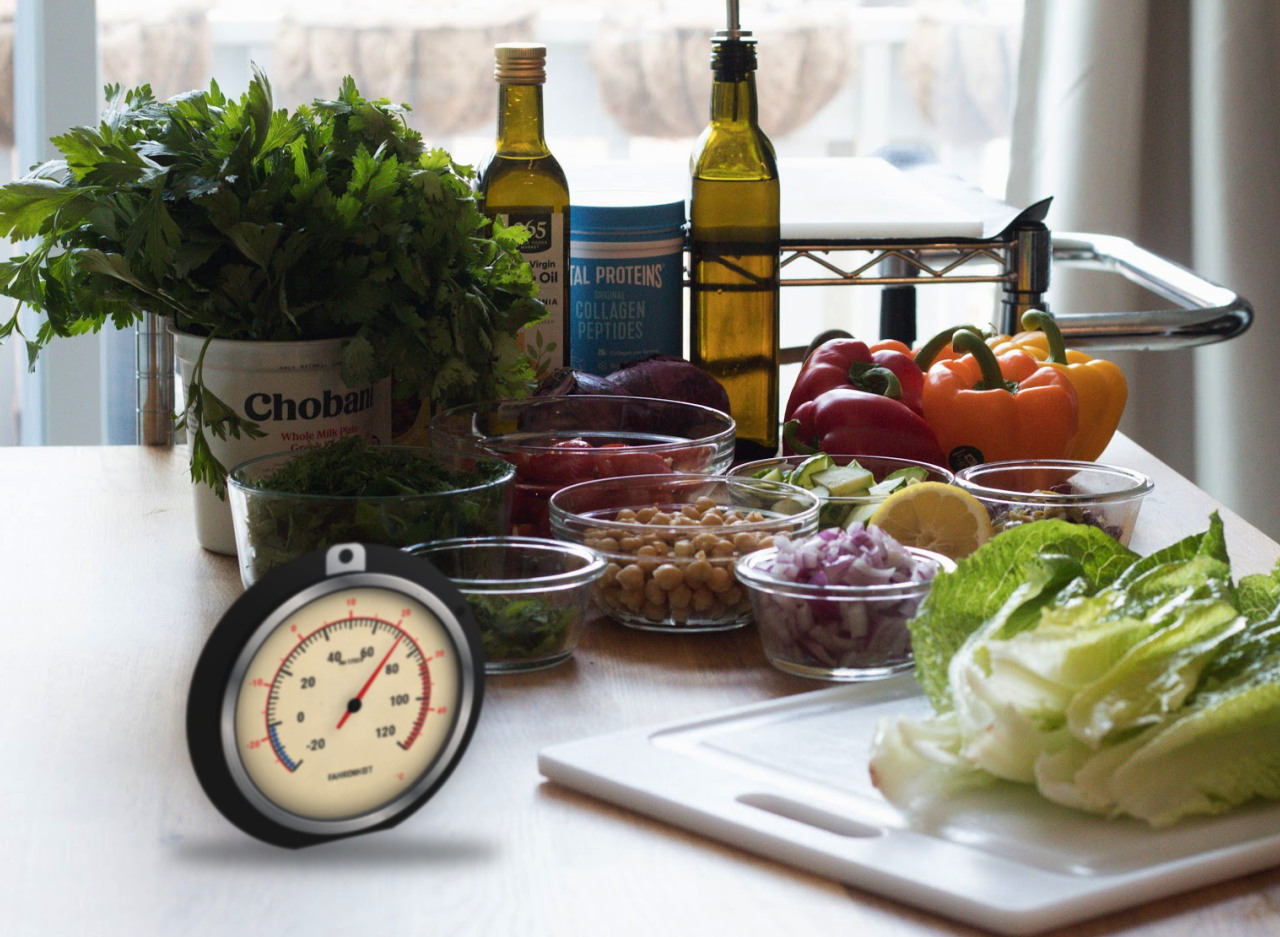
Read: 70 °F
